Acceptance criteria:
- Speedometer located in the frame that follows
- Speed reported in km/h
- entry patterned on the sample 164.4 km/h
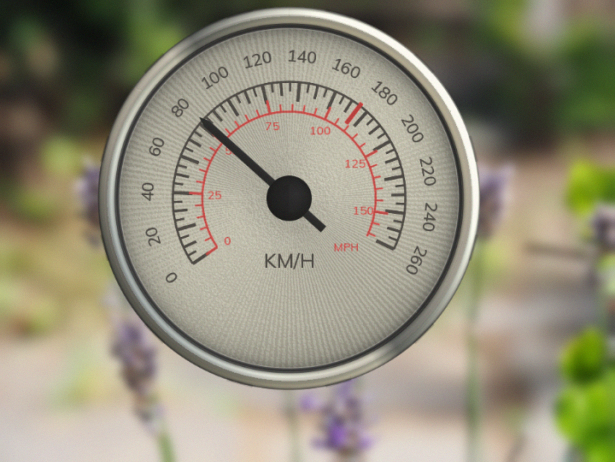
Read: 82.5 km/h
